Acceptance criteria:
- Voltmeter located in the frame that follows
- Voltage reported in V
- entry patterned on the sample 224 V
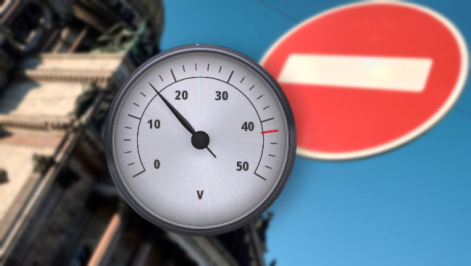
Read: 16 V
